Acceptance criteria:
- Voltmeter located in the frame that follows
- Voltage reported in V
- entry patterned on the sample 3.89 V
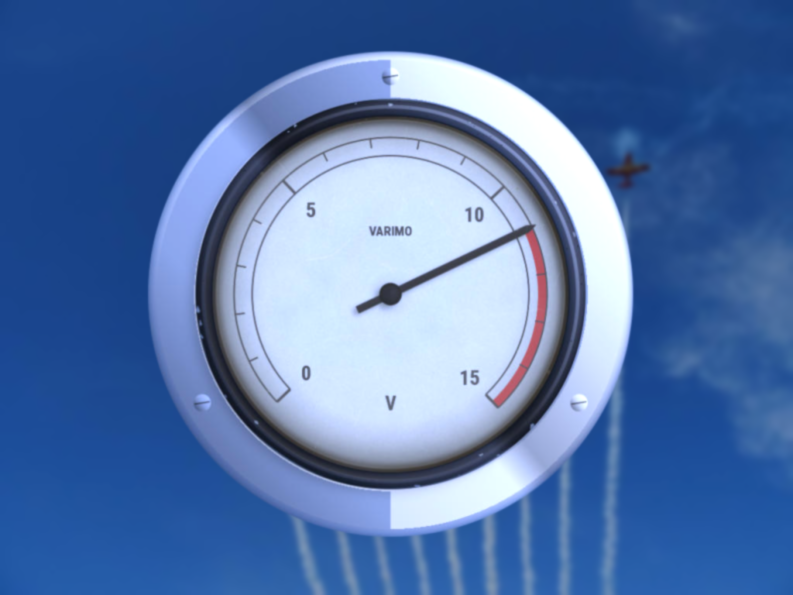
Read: 11 V
